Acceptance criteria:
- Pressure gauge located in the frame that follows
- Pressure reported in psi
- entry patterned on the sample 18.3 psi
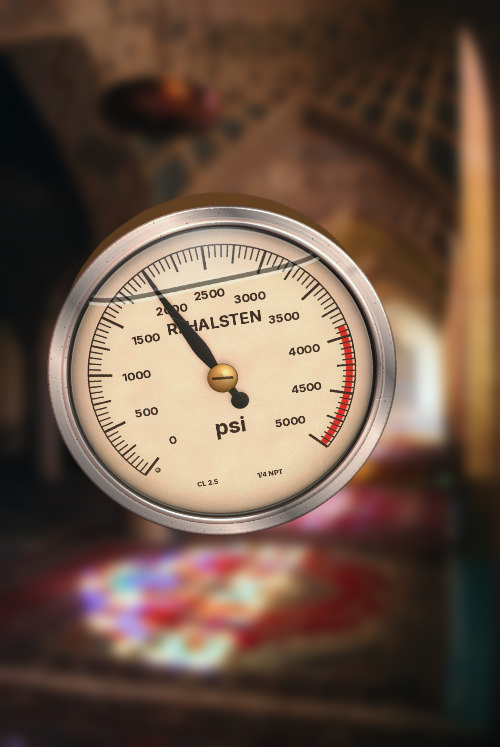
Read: 2000 psi
